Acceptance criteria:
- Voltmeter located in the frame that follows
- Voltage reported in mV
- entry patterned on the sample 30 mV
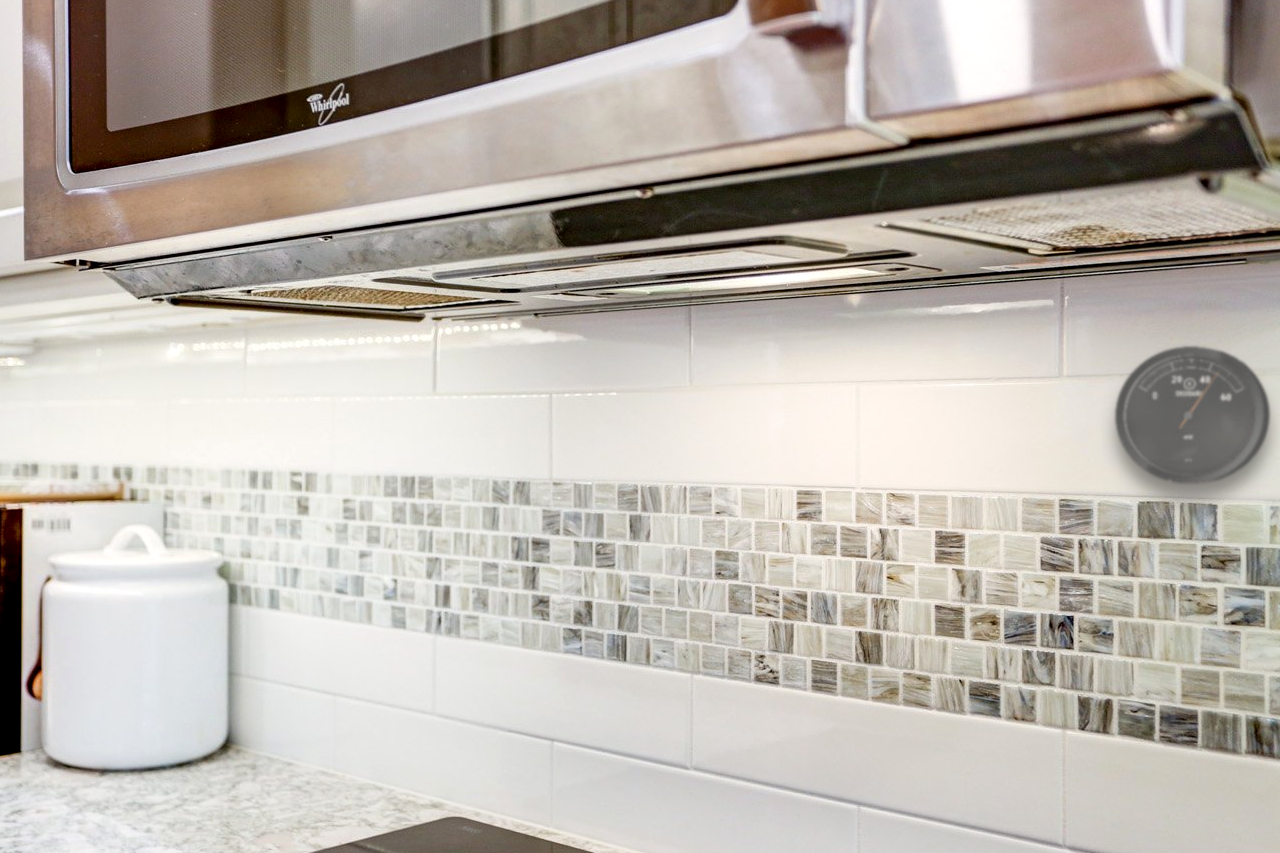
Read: 45 mV
